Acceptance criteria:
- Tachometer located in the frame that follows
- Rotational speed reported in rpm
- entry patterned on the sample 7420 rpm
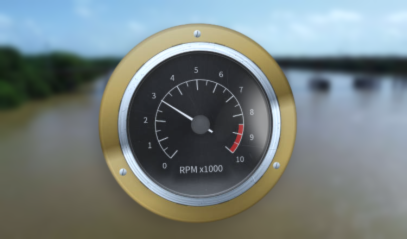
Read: 3000 rpm
